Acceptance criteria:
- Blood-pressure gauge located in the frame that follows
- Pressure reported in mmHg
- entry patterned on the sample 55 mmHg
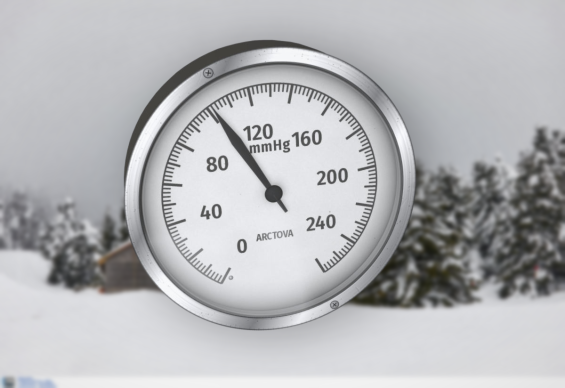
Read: 102 mmHg
